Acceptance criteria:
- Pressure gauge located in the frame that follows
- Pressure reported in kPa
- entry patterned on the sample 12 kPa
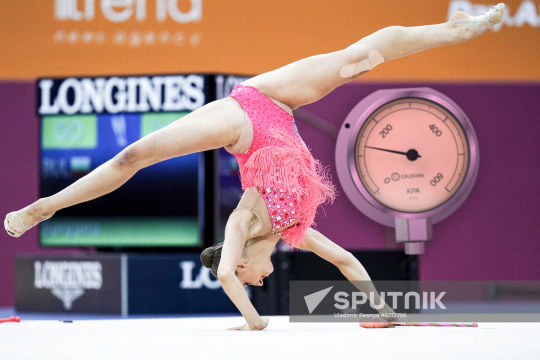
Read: 125 kPa
